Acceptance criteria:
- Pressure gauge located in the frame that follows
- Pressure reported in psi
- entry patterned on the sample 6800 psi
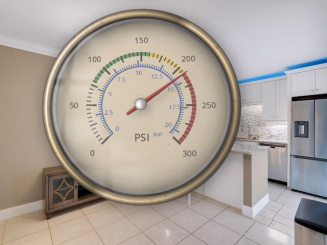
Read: 210 psi
